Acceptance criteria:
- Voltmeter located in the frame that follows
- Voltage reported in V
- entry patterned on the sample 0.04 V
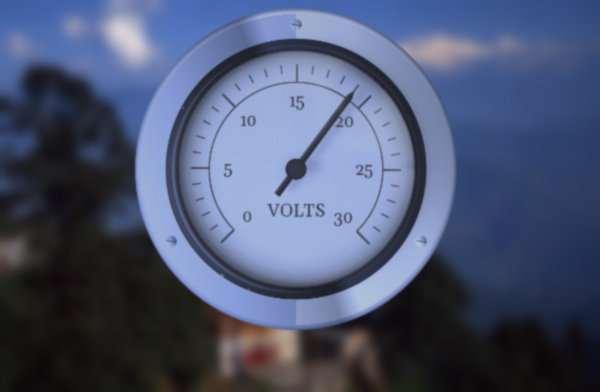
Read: 19 V
